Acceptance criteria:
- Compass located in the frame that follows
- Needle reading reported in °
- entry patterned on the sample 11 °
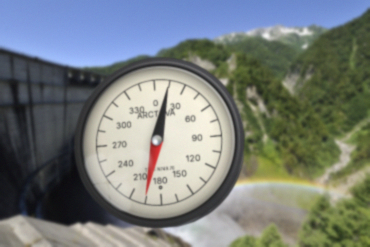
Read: 195 °
